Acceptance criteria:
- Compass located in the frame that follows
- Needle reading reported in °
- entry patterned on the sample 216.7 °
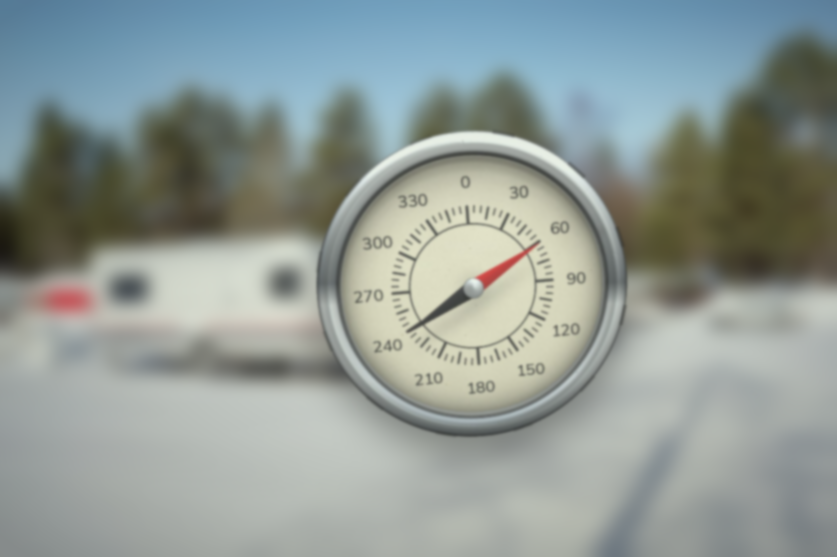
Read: 60 °
